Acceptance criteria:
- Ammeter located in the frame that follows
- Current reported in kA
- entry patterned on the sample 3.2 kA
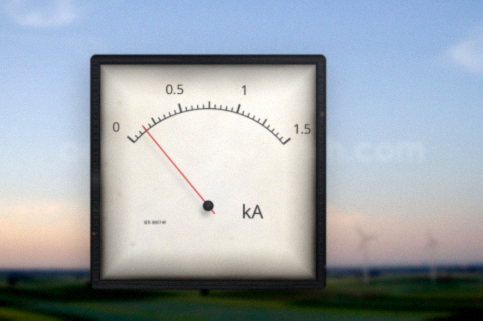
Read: 0.15 kA
